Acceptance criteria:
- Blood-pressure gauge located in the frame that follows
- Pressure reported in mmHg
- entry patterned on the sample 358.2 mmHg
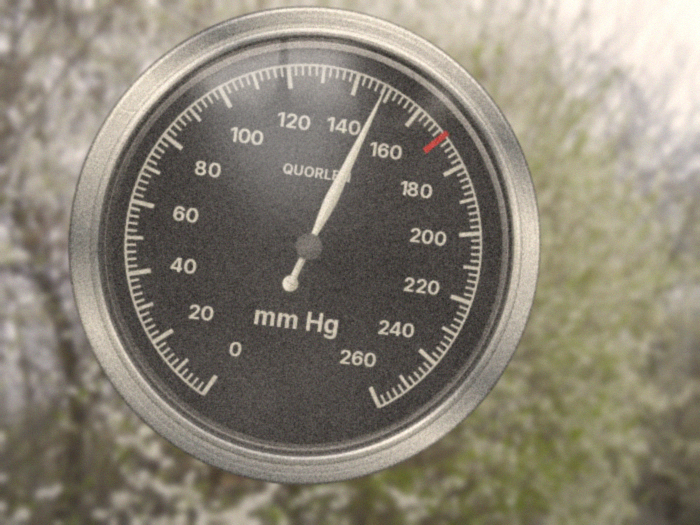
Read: 148 mmHg
